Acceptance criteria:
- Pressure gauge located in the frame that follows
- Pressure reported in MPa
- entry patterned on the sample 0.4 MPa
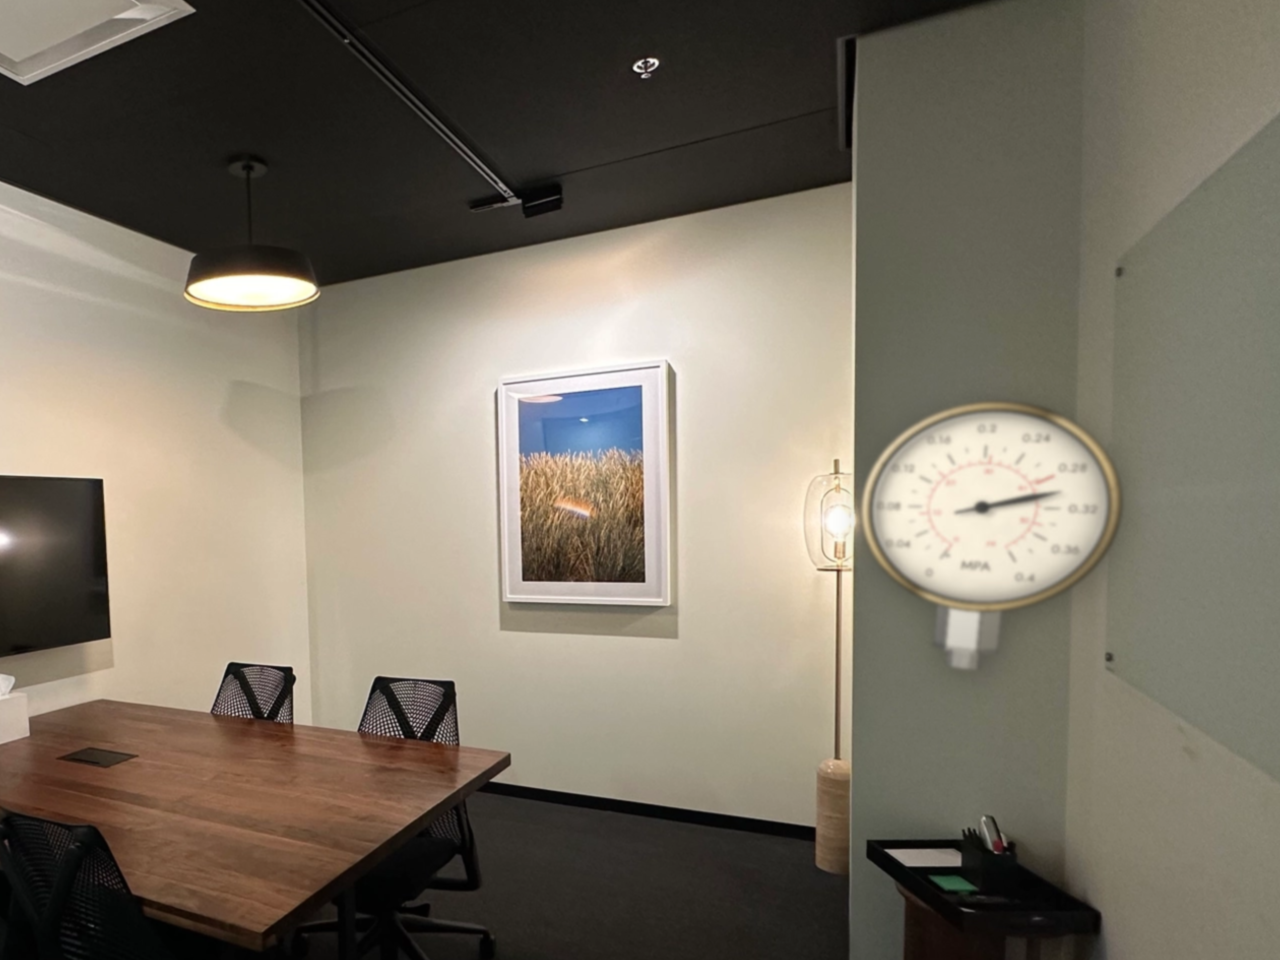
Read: 0.3 MPa
